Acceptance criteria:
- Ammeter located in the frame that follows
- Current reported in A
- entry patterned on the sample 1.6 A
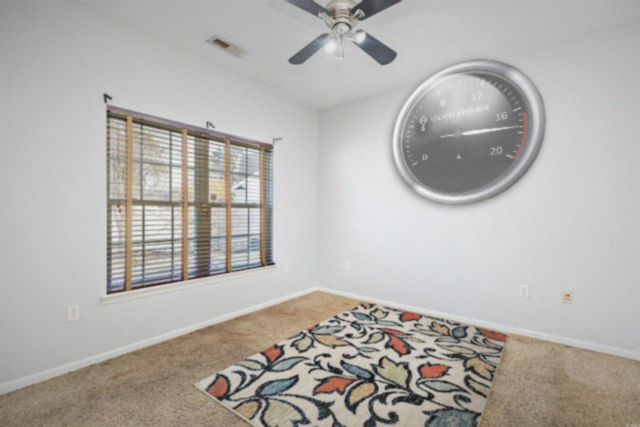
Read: 17.5 A
